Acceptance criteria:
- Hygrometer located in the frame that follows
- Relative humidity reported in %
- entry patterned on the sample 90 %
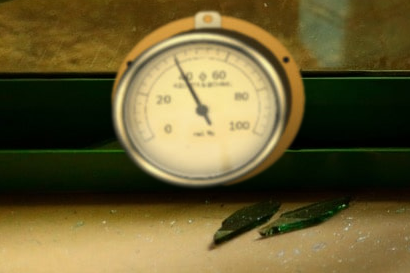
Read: 40 %
